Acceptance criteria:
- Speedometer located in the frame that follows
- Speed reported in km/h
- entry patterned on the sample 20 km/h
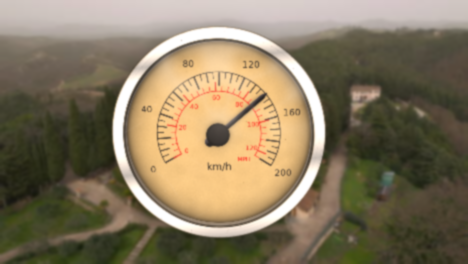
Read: 140 km/h
